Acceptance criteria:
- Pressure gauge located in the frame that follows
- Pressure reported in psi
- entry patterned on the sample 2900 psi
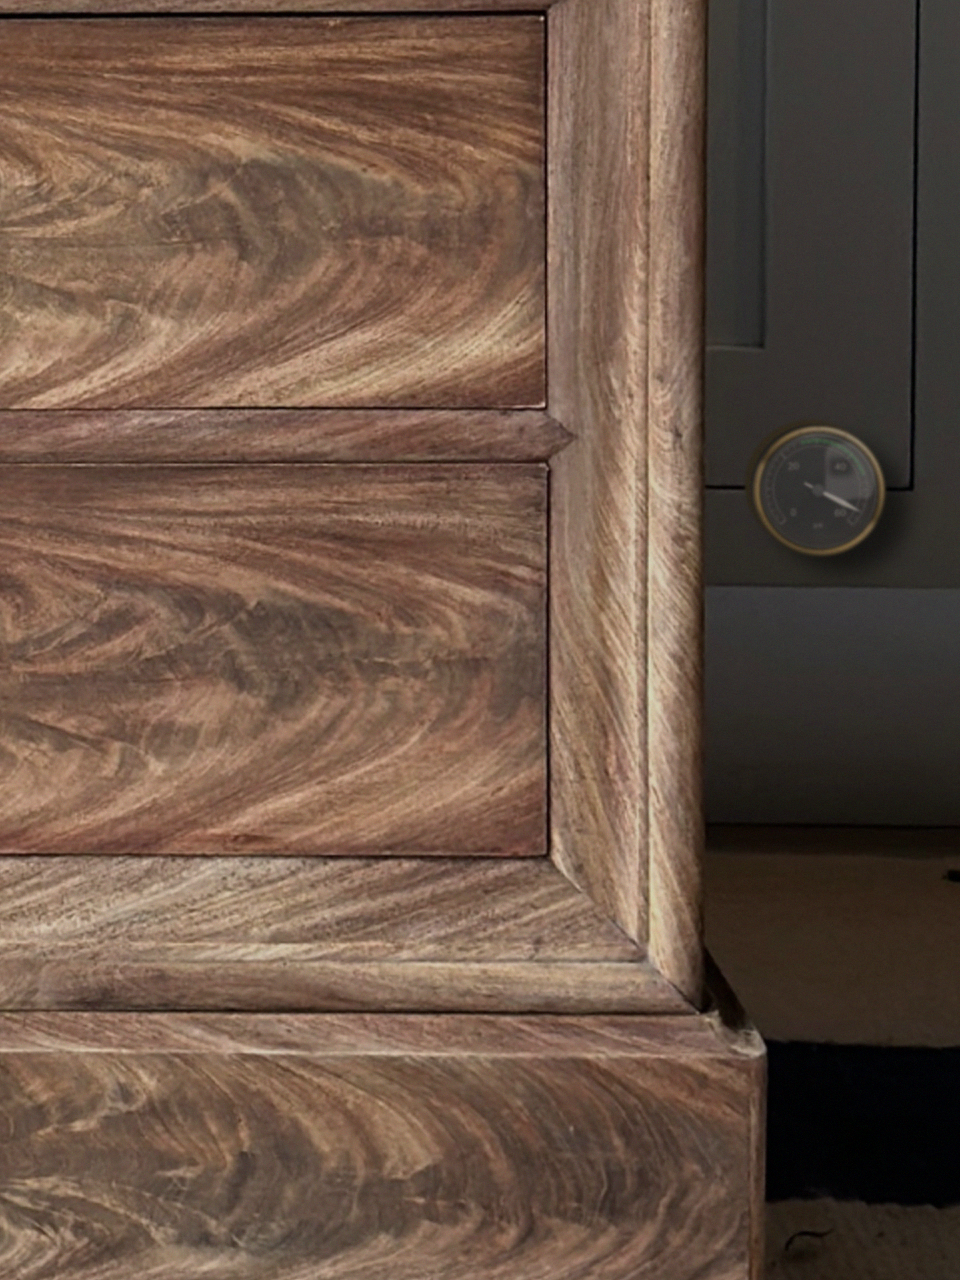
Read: 56 psi
